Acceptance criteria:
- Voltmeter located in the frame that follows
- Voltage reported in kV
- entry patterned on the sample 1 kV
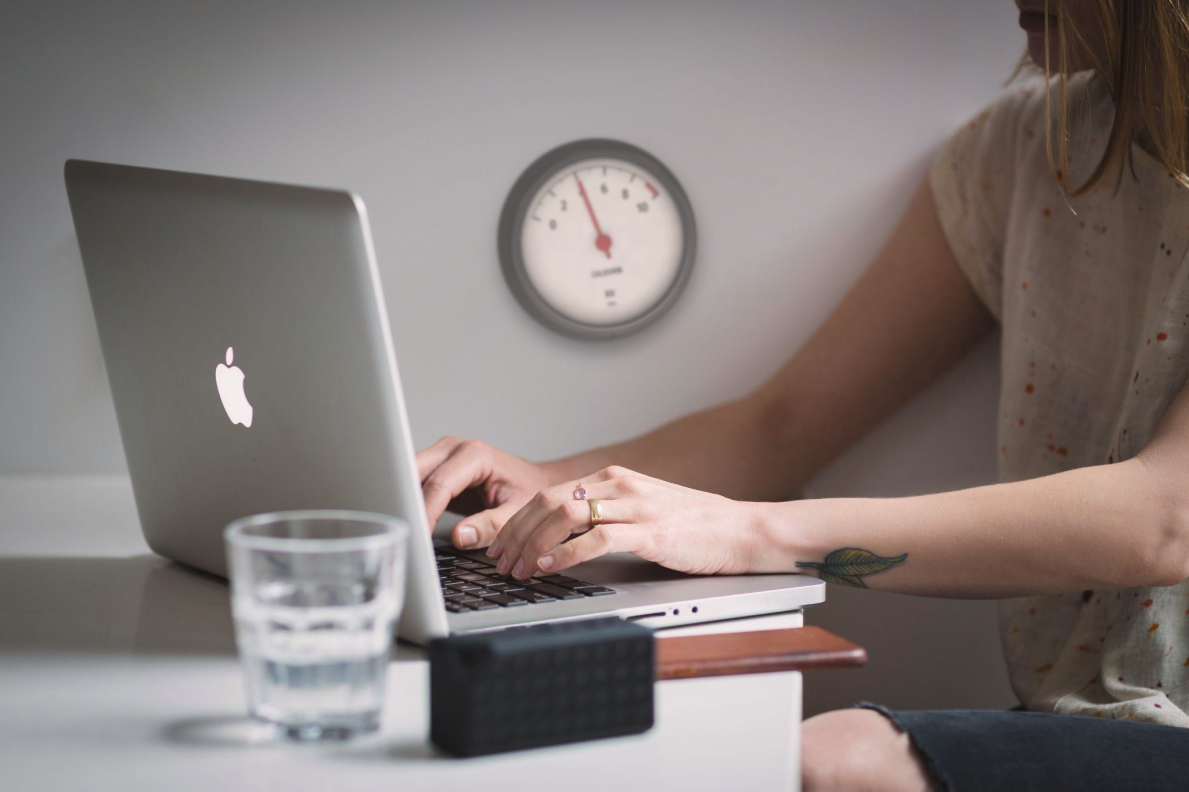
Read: 4 kV
